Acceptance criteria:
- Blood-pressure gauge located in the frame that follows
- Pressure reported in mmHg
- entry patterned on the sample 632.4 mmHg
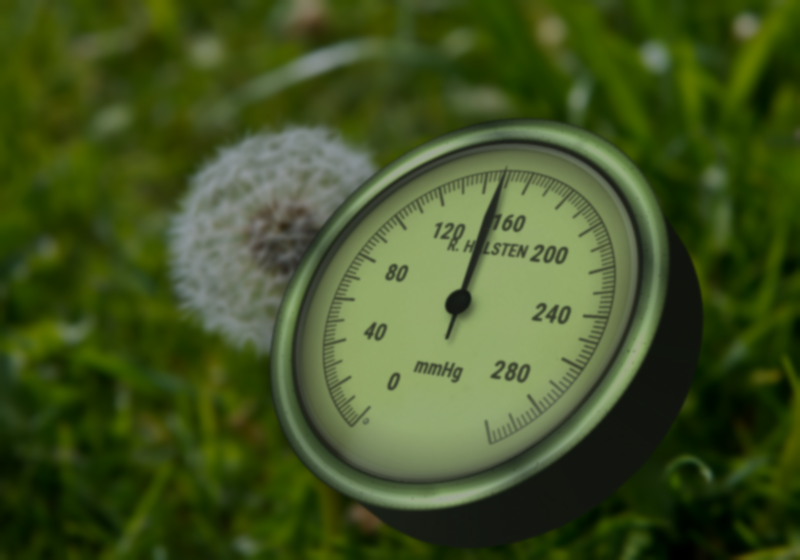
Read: 150 mmHg
